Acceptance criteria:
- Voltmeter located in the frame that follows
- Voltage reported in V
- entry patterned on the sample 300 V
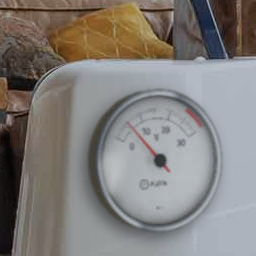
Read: 5 V
